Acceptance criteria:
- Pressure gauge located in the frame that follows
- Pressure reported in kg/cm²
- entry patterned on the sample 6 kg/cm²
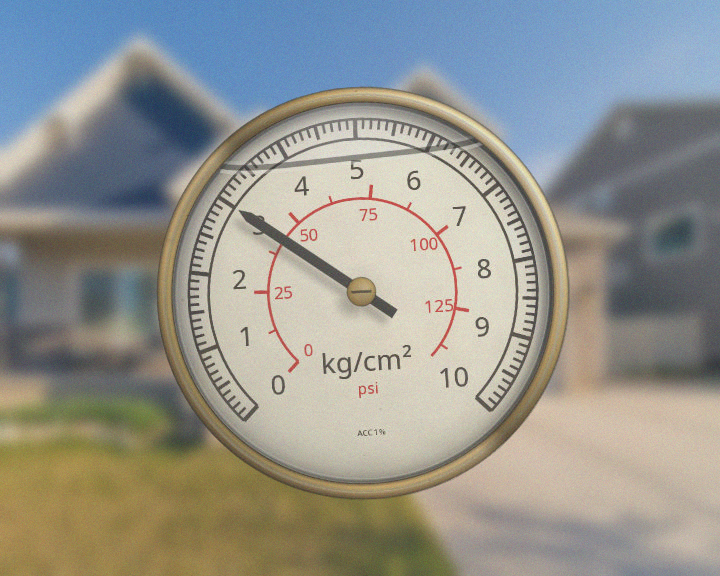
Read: 3 kg/cm²
